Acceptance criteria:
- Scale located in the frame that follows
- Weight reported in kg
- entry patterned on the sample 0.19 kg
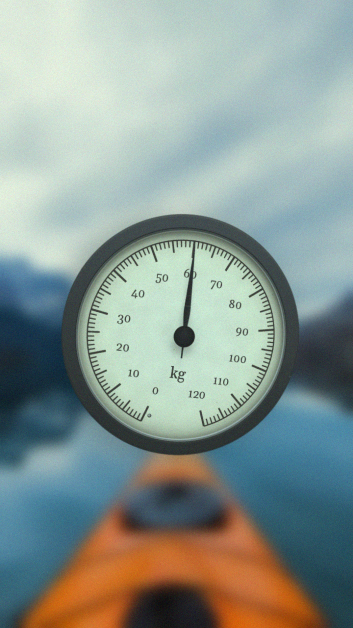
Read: 60 kg
